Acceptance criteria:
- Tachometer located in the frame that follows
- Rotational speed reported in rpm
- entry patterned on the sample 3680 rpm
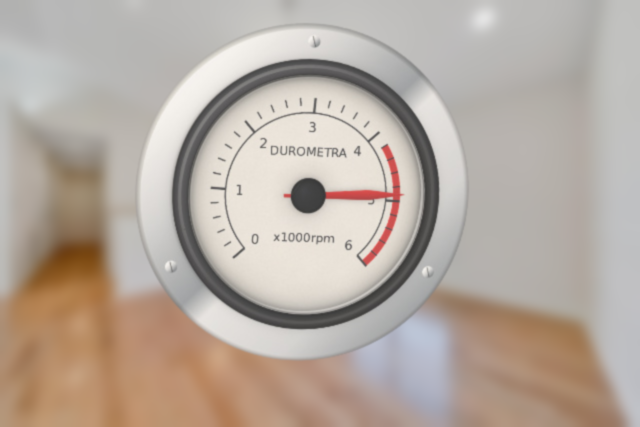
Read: 4900 rpm
